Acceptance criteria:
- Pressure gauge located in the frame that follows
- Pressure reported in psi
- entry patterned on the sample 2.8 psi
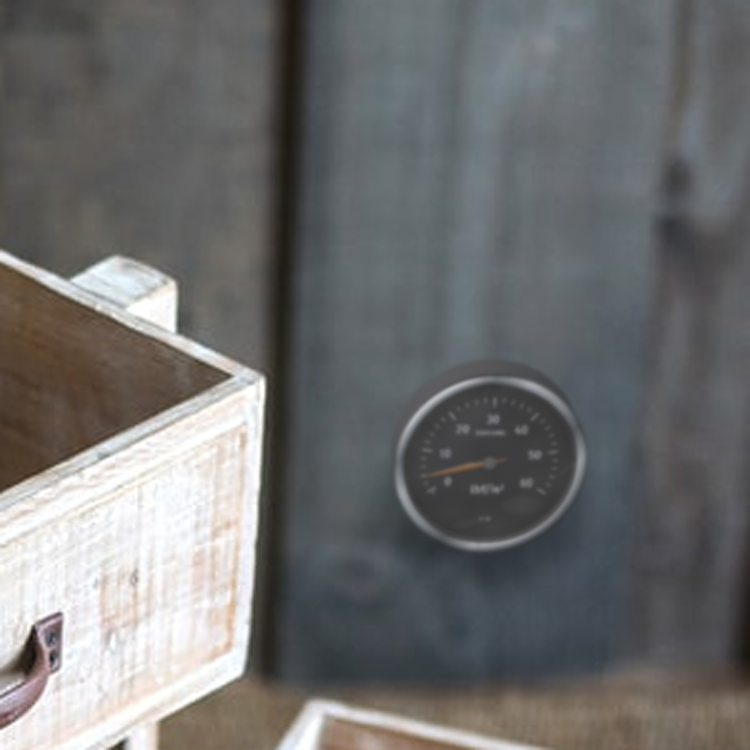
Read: 4 psi
